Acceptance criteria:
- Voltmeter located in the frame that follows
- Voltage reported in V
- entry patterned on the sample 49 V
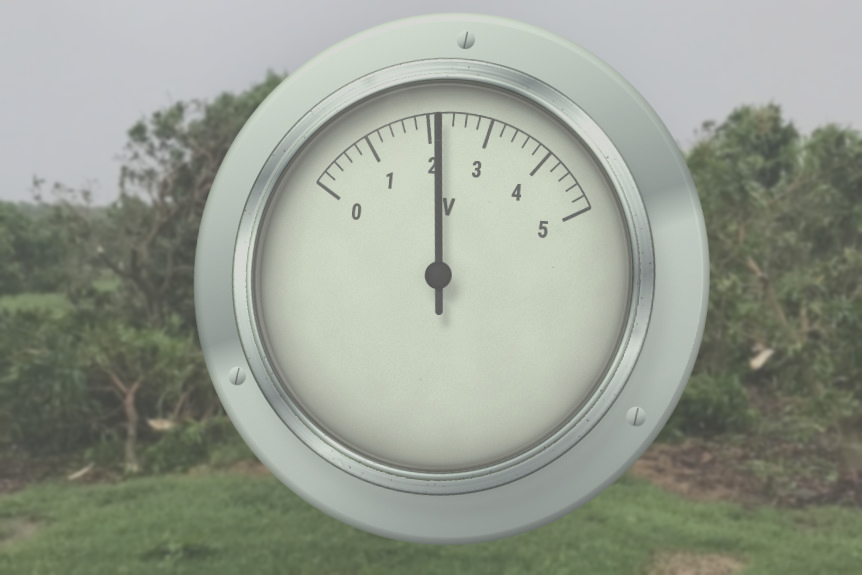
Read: 2.2 V
